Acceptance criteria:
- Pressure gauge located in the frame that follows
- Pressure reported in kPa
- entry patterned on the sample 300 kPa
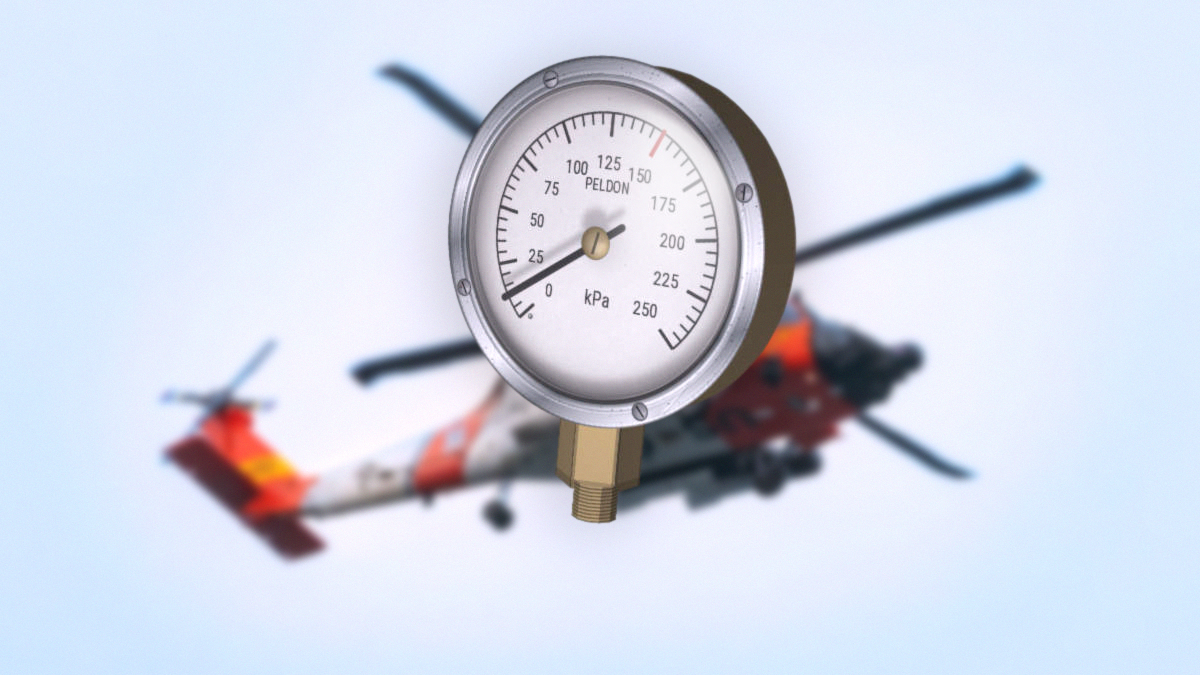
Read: 10 kPa
